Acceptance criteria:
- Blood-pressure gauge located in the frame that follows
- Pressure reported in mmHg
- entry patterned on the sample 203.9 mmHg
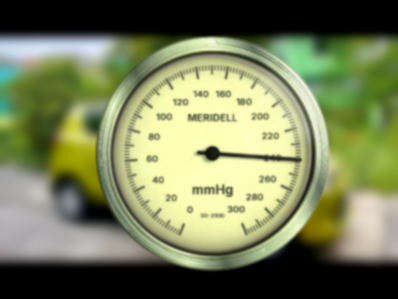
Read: 240 mmHg
